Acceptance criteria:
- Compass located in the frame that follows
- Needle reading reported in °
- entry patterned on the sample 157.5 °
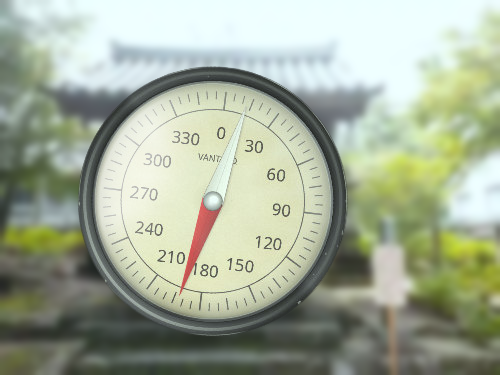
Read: 192.5 °
